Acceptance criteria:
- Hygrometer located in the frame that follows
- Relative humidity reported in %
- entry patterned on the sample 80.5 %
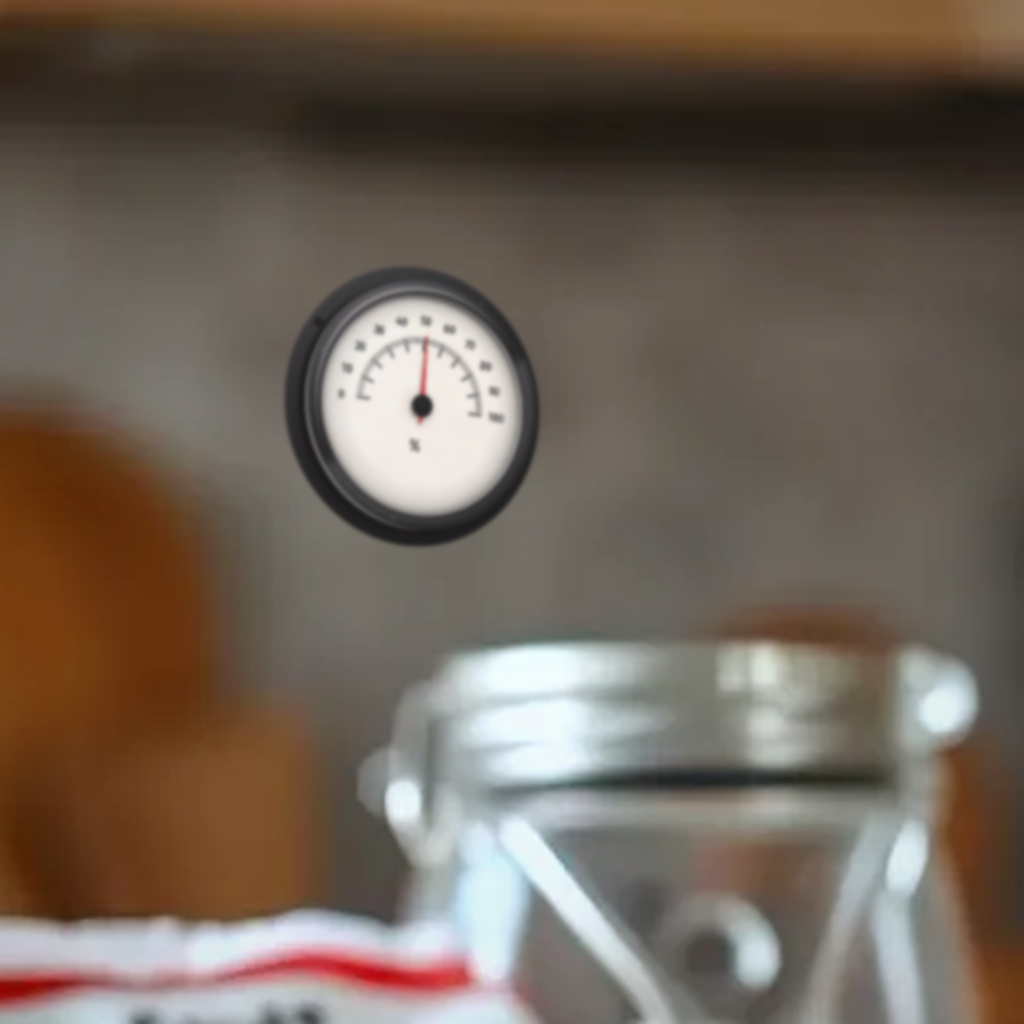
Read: 50 %
